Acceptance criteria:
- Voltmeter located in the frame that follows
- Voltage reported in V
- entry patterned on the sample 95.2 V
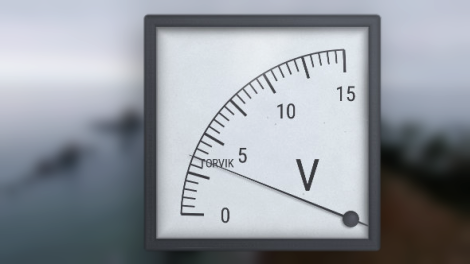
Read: 3.5 V
